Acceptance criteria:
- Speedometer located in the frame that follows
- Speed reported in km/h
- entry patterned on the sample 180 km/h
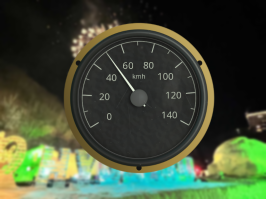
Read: 50 km/h
